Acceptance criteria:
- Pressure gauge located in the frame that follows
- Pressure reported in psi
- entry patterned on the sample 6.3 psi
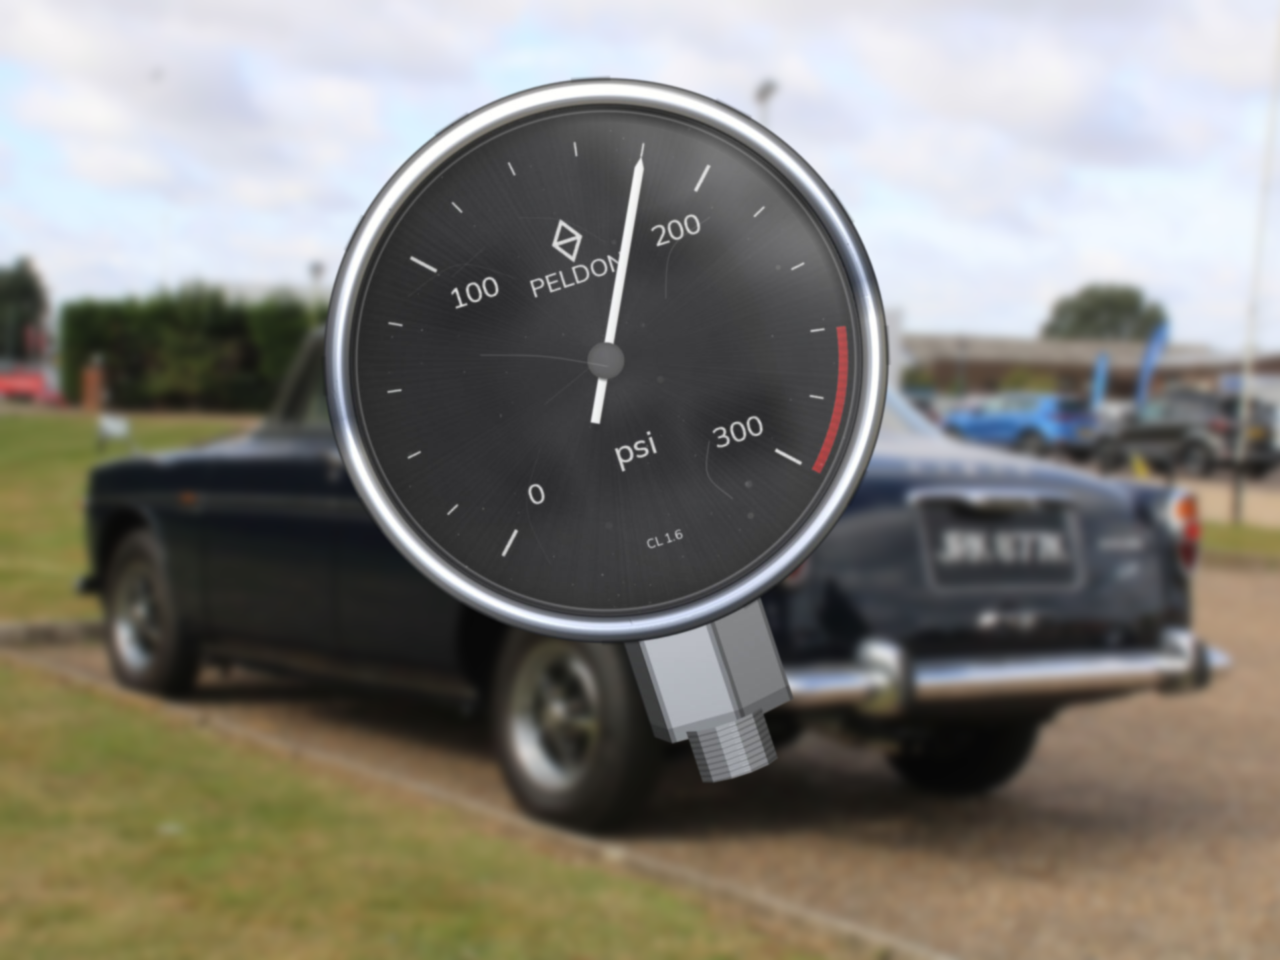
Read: 180 psi
